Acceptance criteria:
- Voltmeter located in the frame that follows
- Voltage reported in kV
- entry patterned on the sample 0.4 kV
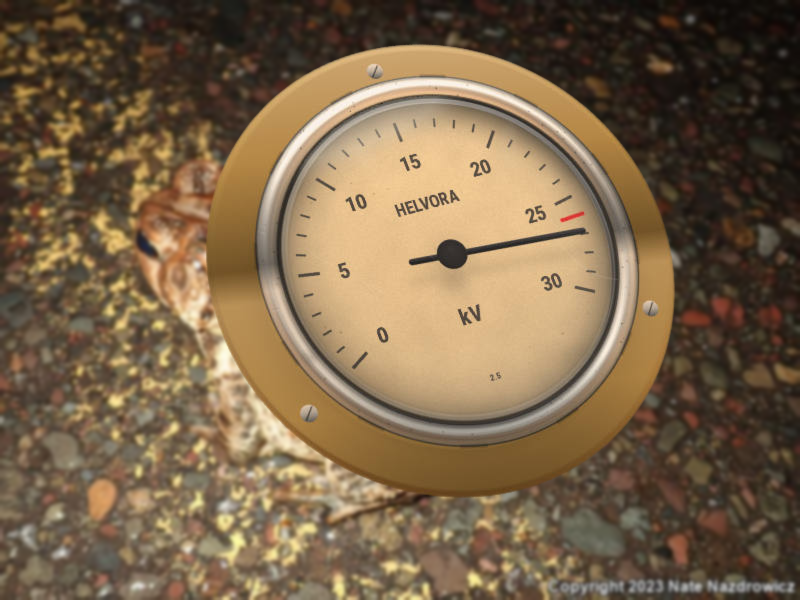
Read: 27 kV
